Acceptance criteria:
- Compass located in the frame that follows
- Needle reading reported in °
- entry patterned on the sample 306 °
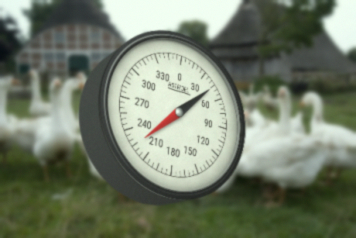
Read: 225 °
